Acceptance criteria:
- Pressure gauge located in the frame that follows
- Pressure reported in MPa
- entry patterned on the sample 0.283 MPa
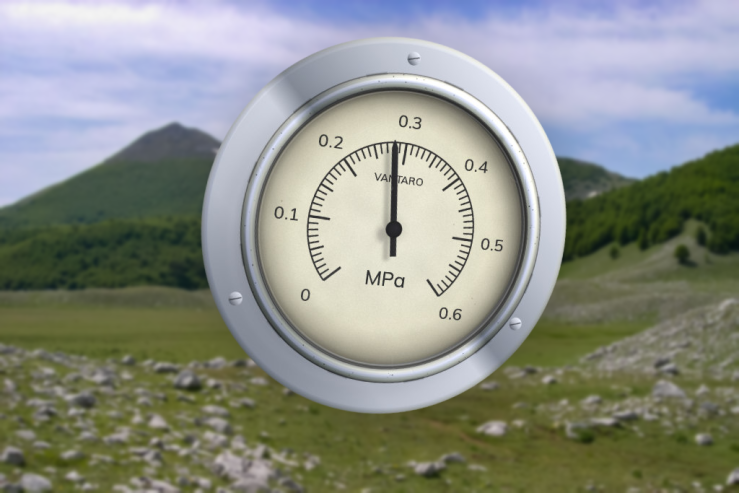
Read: 0.28 MPa
